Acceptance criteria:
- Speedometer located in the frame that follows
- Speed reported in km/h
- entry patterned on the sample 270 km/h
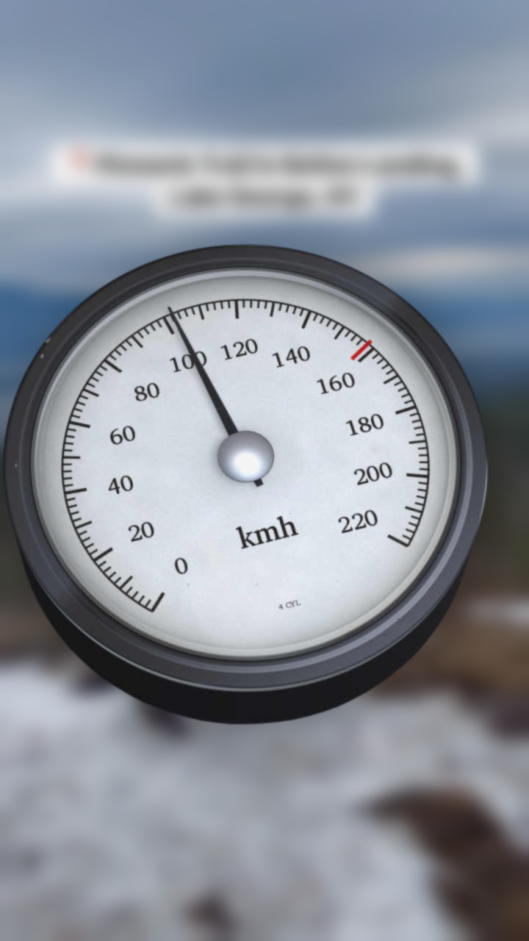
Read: 102 km/h
